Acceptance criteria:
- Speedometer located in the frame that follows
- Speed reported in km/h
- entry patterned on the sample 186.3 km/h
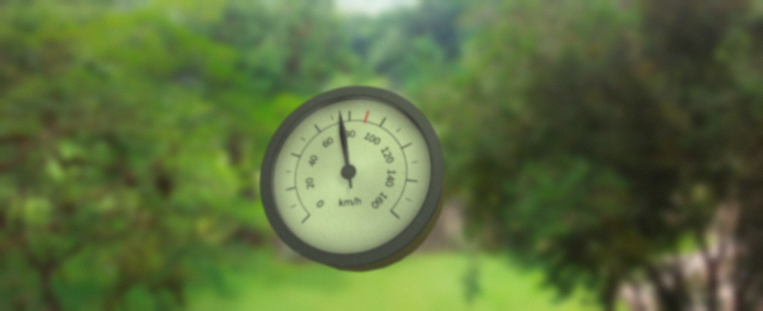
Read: 75 km/h
